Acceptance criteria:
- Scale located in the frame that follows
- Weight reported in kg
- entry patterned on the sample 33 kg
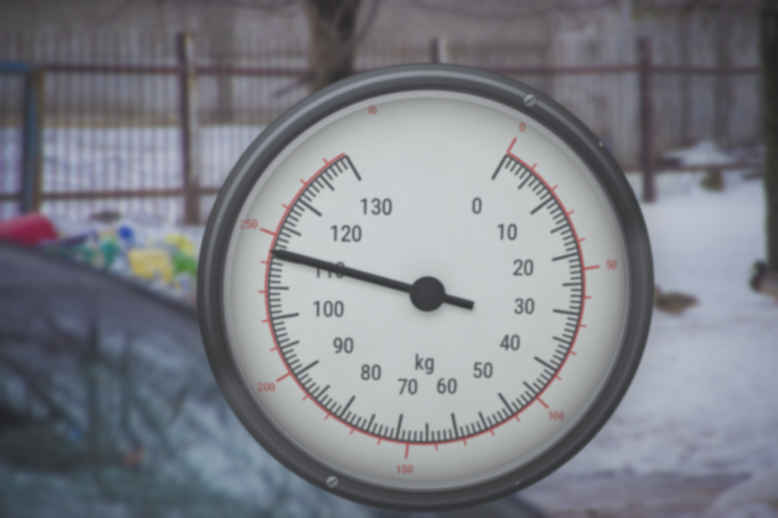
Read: 111 kg
